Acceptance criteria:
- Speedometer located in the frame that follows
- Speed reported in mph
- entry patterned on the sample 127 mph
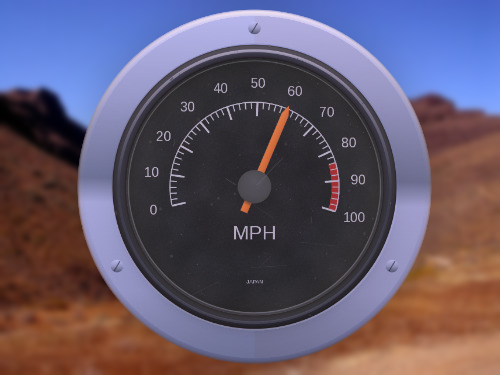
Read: 60 mph
